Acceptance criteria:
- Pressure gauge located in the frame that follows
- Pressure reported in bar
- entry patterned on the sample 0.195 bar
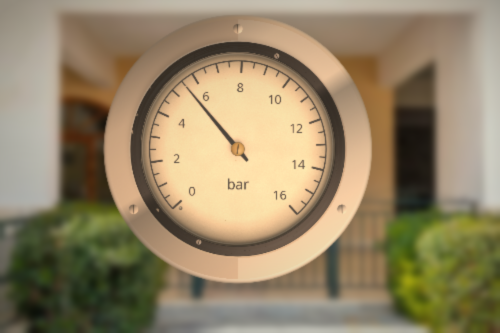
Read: 5.5 bar
